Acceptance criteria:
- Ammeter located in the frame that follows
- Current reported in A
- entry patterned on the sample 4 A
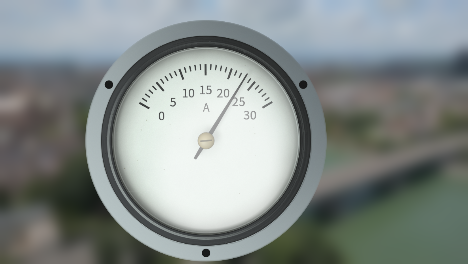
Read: 23 A
